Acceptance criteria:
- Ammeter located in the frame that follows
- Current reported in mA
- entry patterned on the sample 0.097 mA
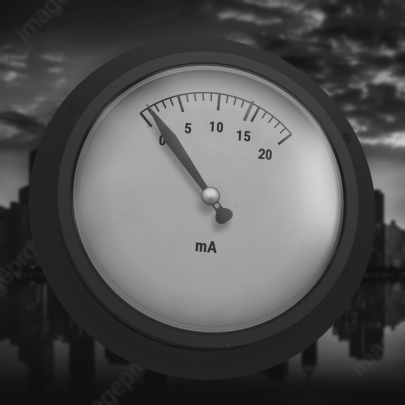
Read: 1 mA
